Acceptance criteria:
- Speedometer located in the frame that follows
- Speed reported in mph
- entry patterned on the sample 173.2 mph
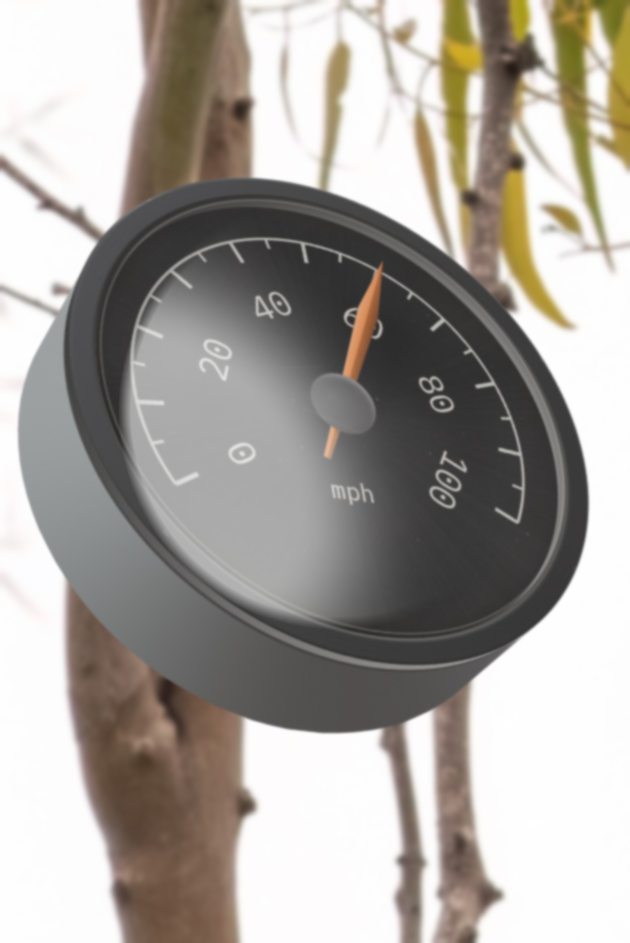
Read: 60 mph
